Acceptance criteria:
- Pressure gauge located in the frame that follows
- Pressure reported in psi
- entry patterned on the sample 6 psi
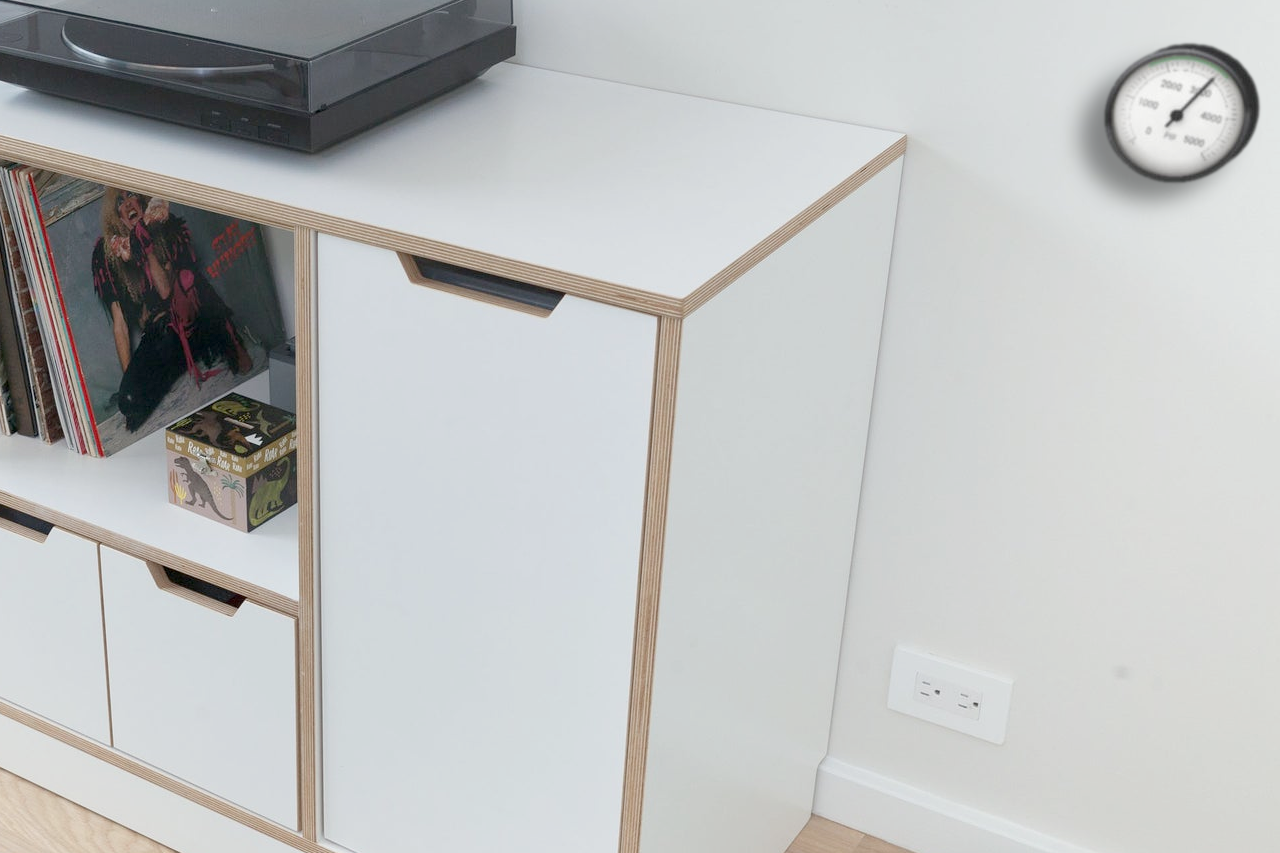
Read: 3000 psi
